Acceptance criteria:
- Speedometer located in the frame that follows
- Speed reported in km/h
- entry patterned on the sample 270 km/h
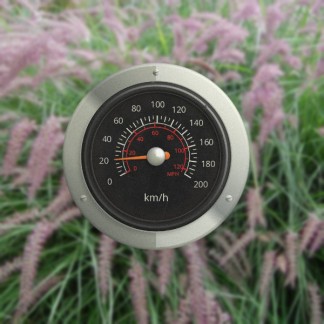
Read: 20 km/h
